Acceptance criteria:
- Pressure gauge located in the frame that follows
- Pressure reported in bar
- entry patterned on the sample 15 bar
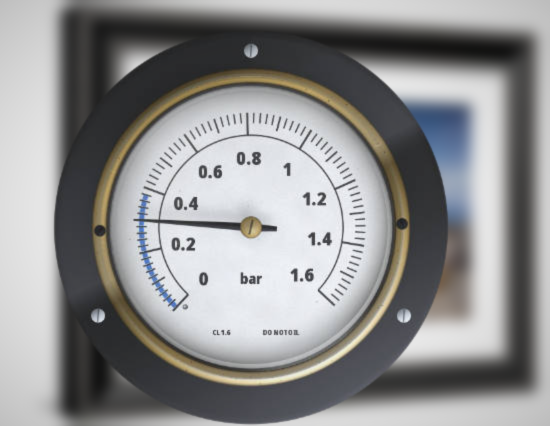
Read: 0.3 bar
